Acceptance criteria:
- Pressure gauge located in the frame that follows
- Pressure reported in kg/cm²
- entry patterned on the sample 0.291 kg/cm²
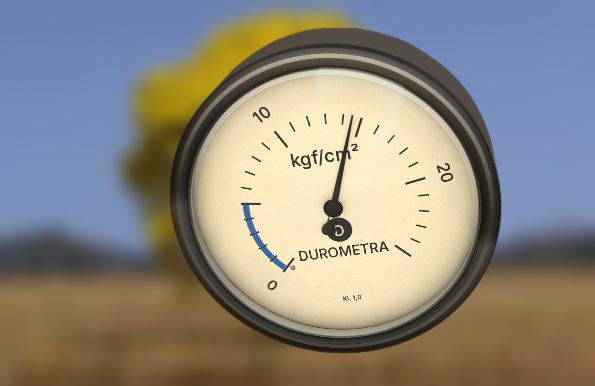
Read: 14.5 kg/cm²
